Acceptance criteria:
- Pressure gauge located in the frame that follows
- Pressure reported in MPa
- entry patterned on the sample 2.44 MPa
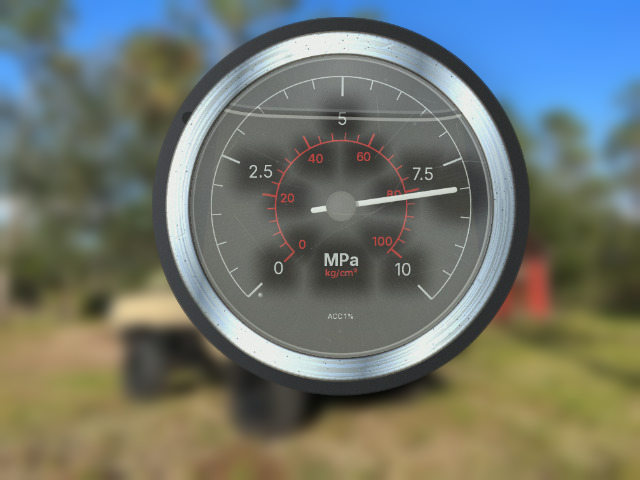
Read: 8 MPa
